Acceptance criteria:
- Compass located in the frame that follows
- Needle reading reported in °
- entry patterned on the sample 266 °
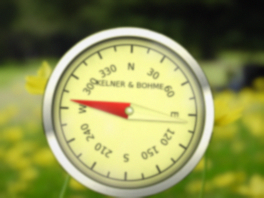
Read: 277.5 °
